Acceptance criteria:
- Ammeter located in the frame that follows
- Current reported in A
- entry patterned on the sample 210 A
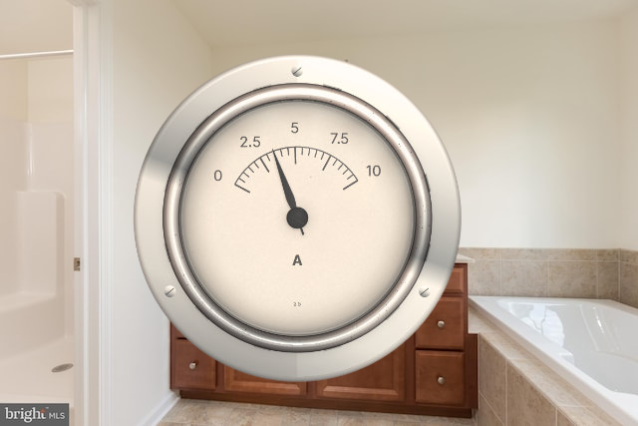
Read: 3.5 A
